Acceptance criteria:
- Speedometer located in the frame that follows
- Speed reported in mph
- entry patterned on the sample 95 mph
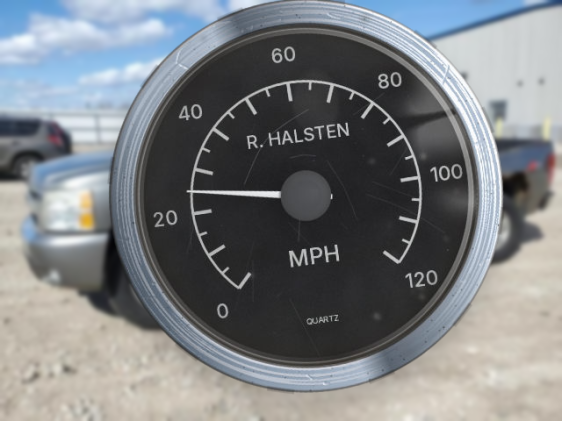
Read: 25 mph
